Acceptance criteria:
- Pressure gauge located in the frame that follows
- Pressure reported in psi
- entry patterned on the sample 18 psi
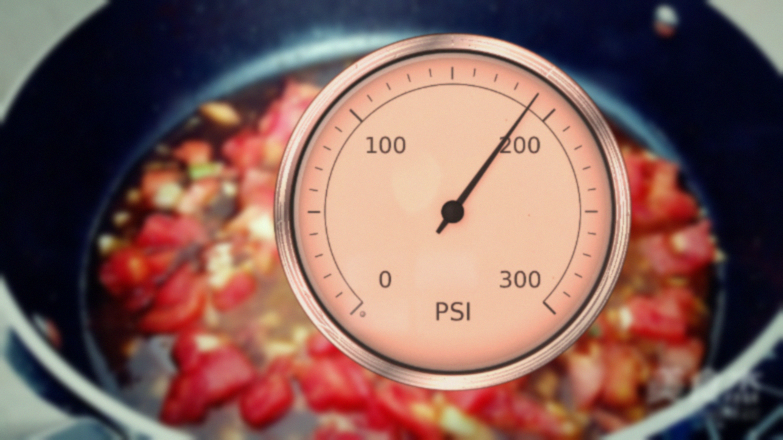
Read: 190 psi
